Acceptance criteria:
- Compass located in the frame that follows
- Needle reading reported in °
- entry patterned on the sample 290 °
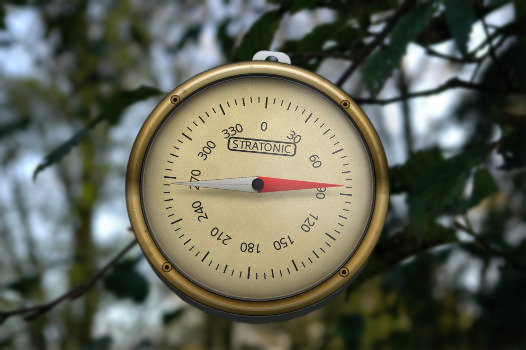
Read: 85 °
